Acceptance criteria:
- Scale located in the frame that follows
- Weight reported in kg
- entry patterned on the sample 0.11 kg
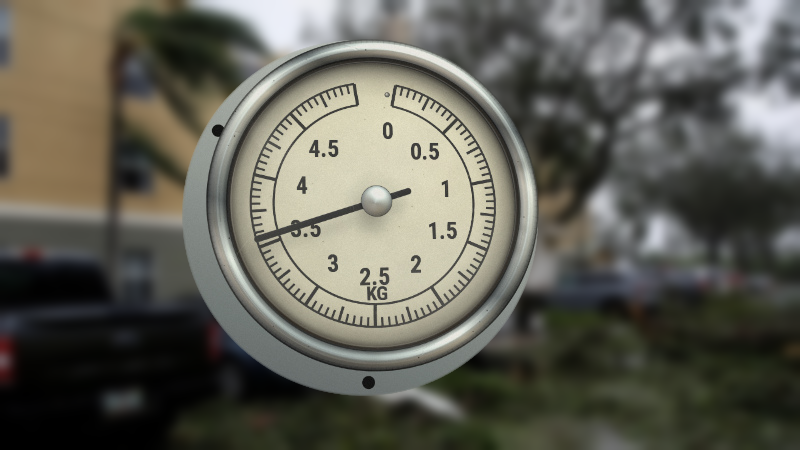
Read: 3.55 kg
